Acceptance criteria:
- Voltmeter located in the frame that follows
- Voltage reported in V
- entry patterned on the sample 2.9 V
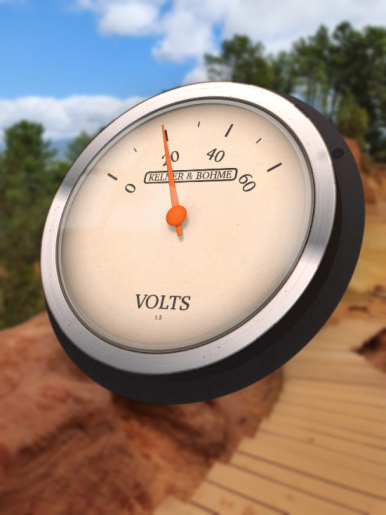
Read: 20 V
